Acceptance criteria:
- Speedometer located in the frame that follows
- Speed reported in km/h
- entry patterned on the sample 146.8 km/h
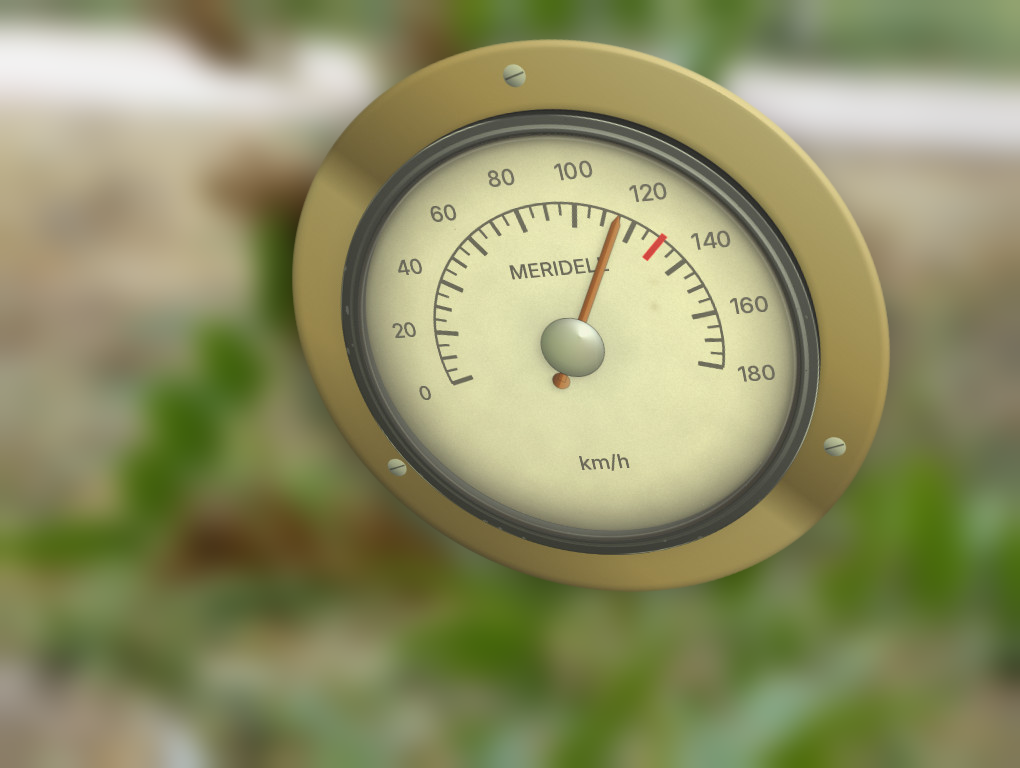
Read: 115 km/h
